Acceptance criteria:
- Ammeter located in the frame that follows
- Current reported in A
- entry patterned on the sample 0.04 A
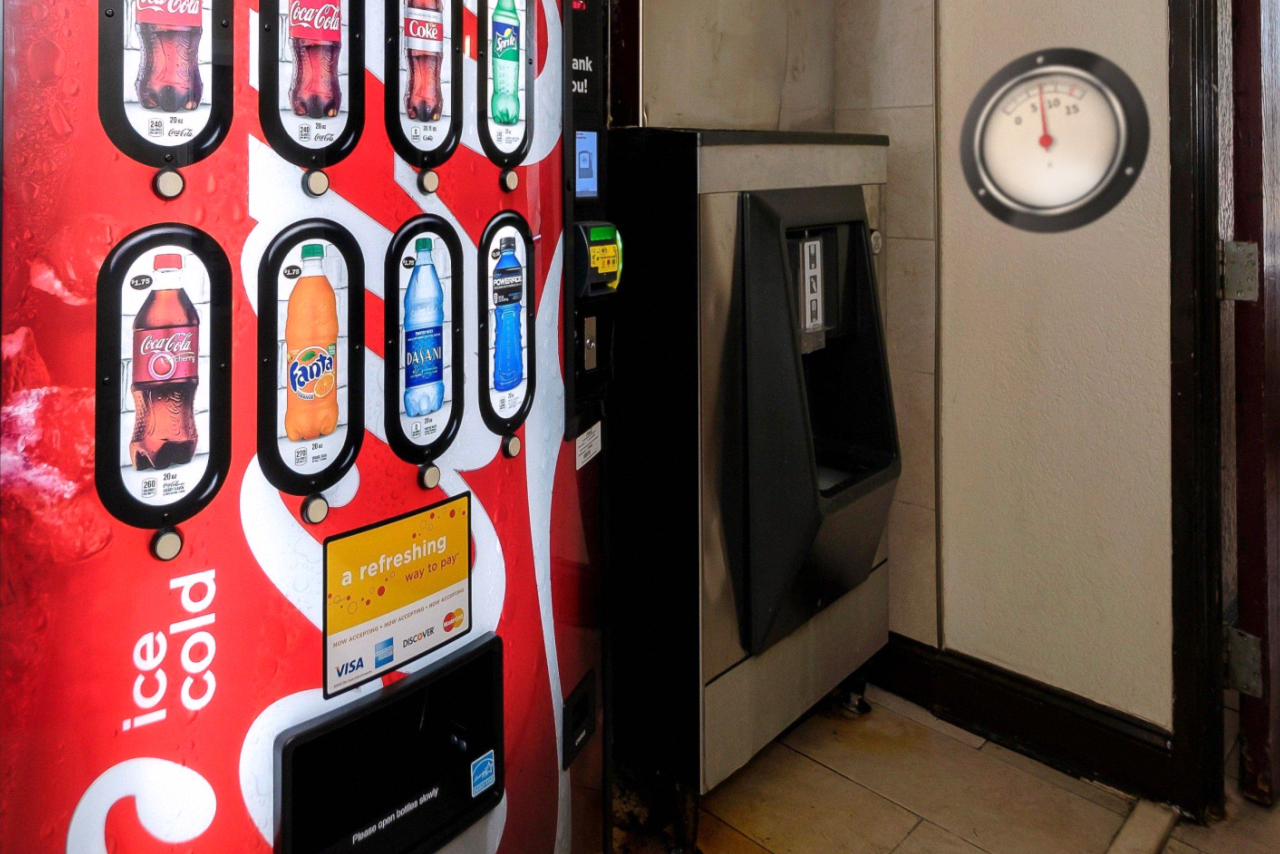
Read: 7.5 A
